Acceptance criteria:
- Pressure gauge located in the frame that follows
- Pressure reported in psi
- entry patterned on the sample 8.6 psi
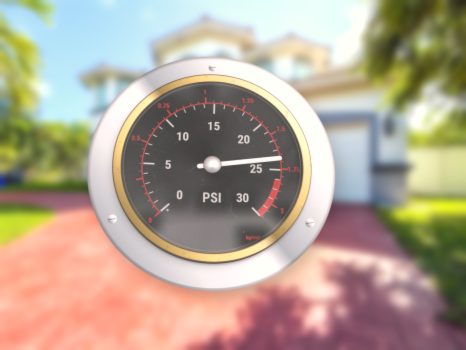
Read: 24 psi
